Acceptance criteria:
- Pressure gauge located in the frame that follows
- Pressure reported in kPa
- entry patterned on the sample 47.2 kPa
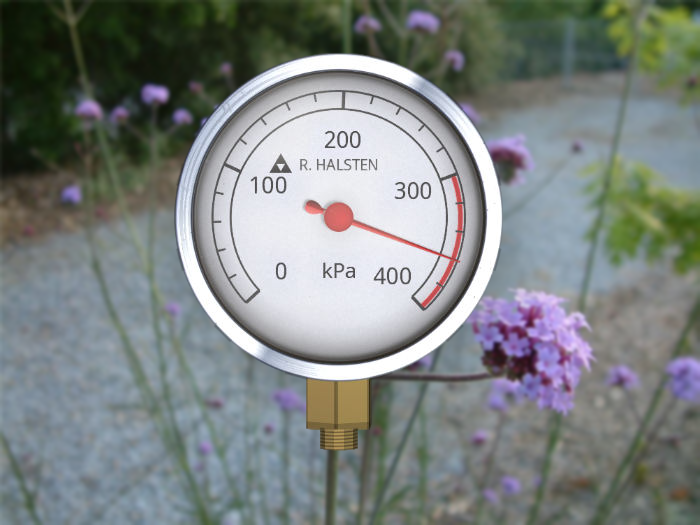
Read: 360 kPa
